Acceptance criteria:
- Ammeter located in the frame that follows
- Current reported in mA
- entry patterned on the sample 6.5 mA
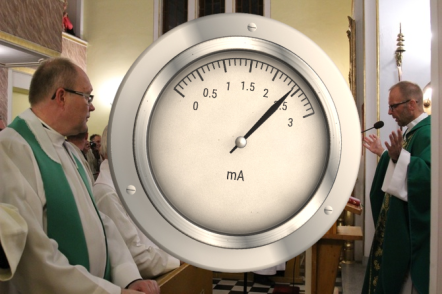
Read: 2.4 mA
